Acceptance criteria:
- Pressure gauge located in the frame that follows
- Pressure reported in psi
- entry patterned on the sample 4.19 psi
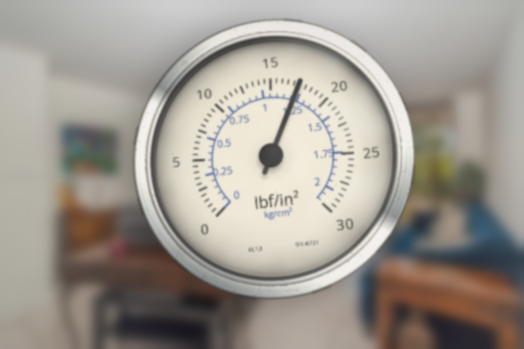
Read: 17.5 psi
